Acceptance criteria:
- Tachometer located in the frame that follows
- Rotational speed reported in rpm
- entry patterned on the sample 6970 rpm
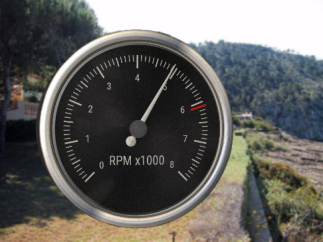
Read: 4900 rpm
